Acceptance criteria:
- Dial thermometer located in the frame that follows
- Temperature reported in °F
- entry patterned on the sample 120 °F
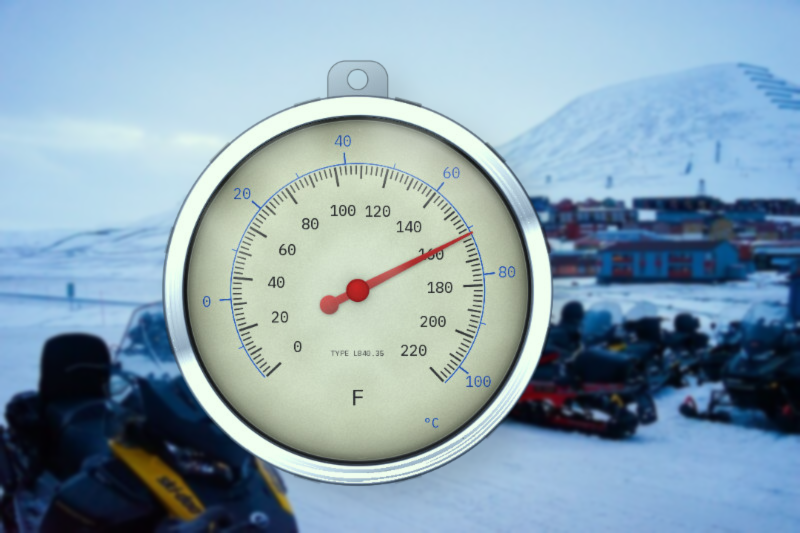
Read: 160 °F
